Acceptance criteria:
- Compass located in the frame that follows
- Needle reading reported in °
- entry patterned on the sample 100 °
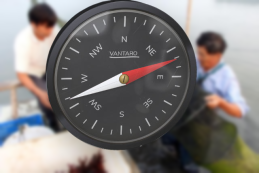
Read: 70 °
